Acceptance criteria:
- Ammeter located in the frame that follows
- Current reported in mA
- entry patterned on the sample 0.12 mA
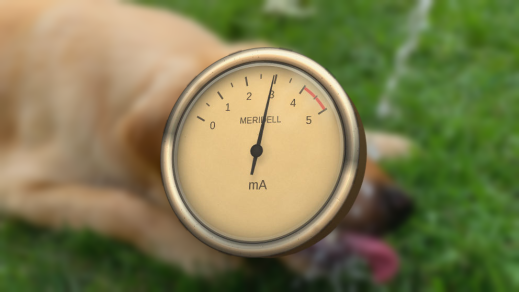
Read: 3 mA
